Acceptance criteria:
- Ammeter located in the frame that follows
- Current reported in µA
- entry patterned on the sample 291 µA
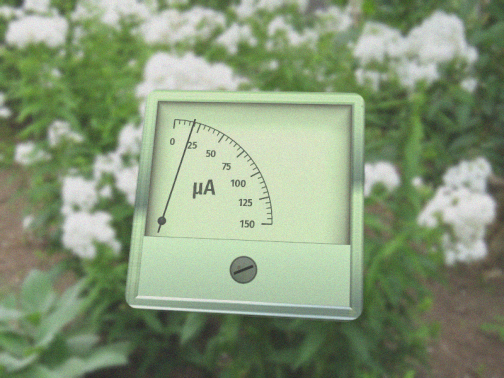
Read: 20 µA
